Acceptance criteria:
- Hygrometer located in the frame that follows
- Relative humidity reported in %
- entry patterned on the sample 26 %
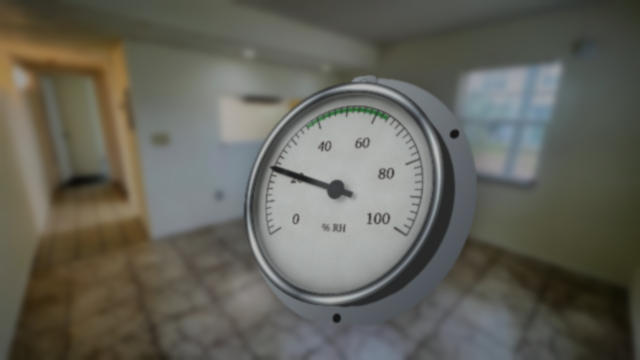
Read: 20 %
